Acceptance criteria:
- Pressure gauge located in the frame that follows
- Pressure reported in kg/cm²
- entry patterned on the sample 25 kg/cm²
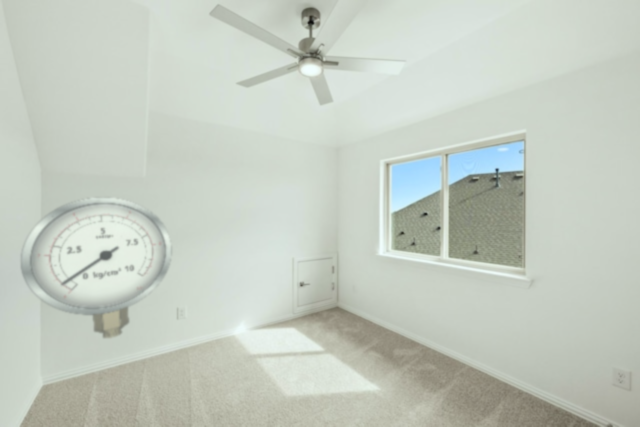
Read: 0.5 kg/cm²
